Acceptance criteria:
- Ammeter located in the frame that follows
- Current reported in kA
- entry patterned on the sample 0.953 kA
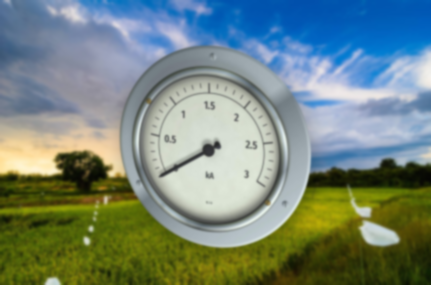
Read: 0 kA
